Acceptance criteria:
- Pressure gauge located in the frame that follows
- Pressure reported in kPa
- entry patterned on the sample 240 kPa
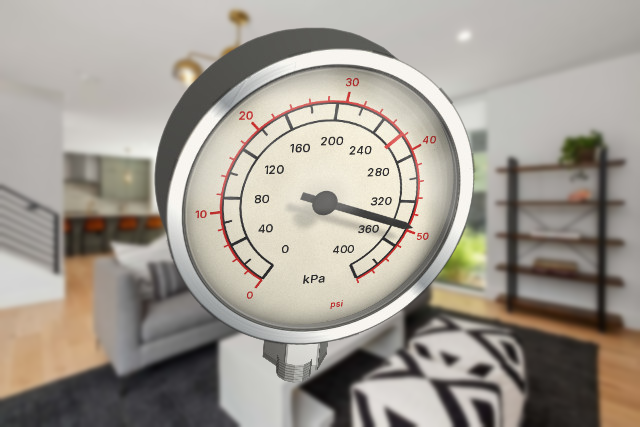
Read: 340 kPa
